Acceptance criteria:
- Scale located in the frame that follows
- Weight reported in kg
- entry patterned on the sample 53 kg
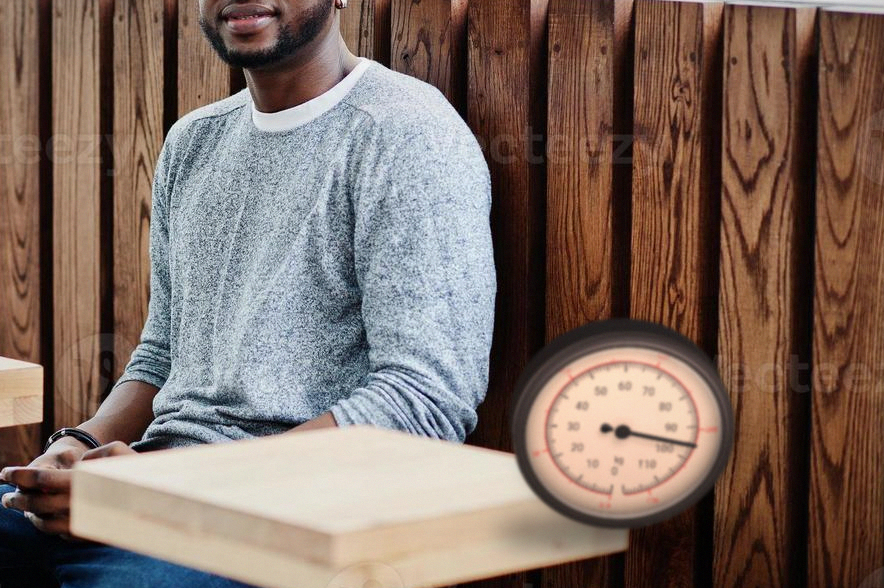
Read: 95 kg
